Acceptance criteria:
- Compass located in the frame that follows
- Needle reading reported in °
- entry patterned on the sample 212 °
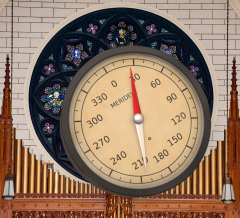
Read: 25 °
